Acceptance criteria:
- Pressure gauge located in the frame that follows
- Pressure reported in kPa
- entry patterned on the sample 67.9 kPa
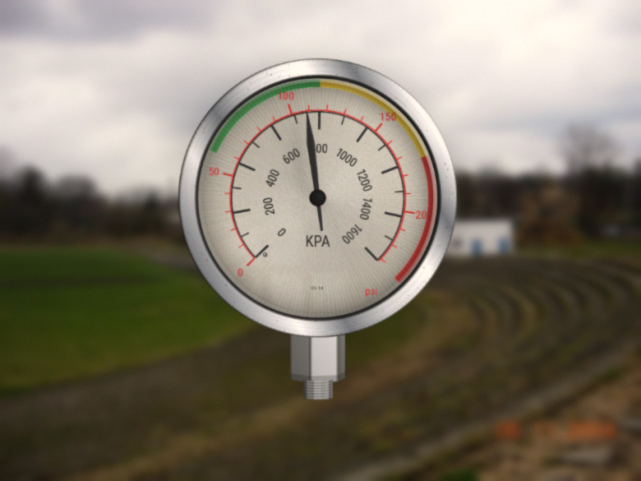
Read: 750 kPa
